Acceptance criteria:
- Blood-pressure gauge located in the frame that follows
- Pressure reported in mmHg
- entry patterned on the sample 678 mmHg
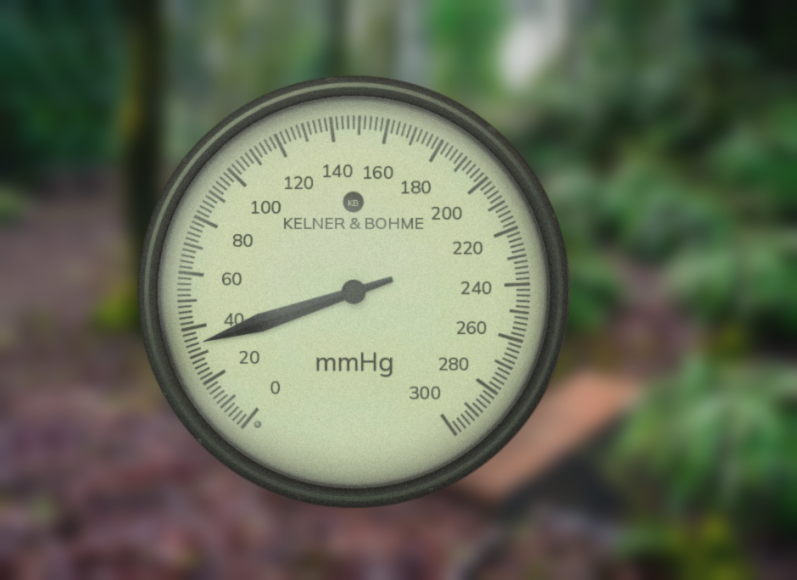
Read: 34 mmHg
